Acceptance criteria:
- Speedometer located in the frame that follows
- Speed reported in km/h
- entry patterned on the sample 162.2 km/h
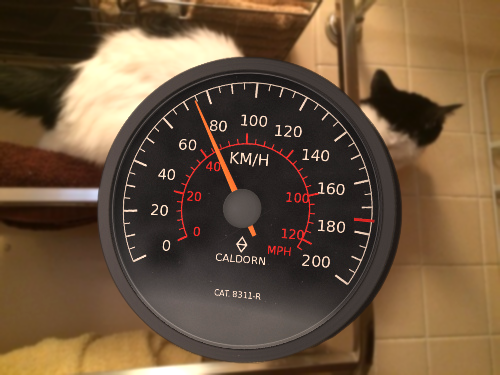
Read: 75 km/h
